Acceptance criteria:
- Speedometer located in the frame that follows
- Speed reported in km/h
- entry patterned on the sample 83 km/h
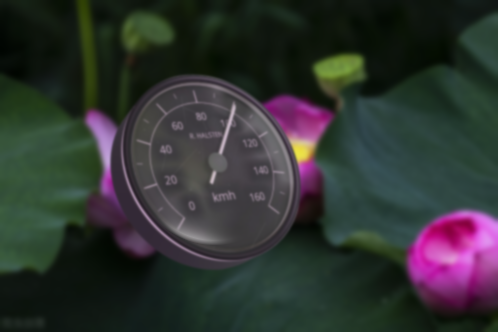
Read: 100 km/h
